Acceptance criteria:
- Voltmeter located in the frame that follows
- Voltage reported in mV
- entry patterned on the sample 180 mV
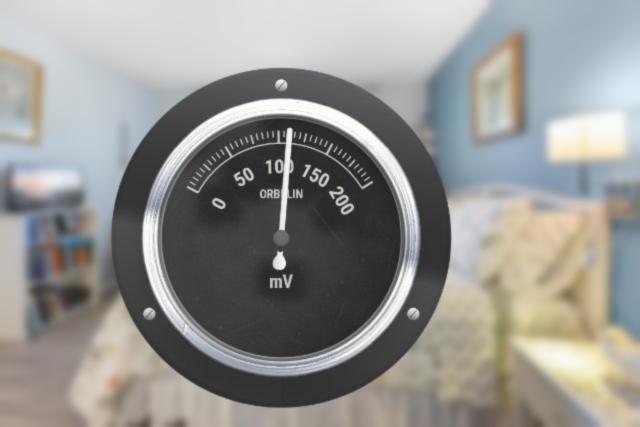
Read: 110 mV
